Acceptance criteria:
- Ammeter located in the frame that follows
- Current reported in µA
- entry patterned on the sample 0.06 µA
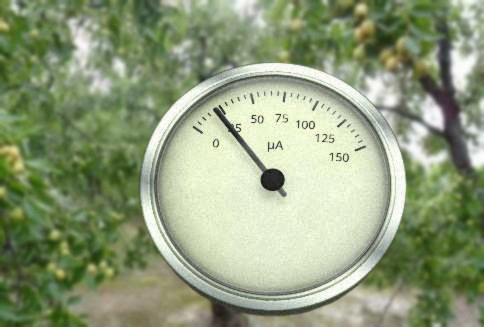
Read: 20 µA
